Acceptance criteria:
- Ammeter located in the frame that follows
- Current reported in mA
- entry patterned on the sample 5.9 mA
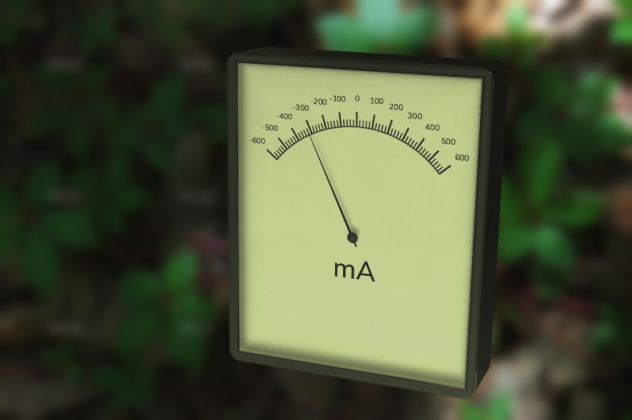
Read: -300 mA
